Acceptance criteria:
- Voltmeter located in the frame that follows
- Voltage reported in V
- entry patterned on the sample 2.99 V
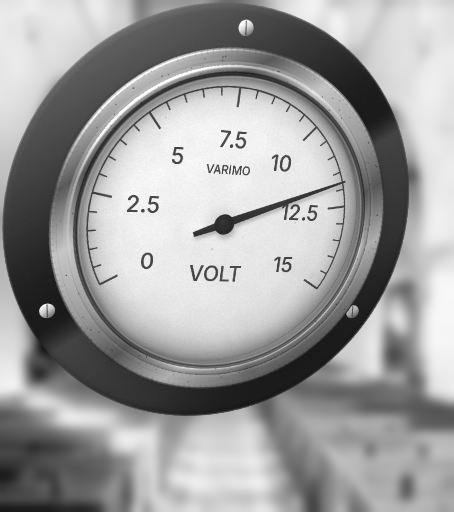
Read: 11.75 V
